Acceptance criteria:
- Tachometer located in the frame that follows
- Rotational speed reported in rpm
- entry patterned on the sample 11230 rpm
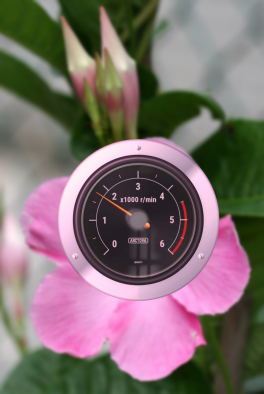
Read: 1750 rpm
